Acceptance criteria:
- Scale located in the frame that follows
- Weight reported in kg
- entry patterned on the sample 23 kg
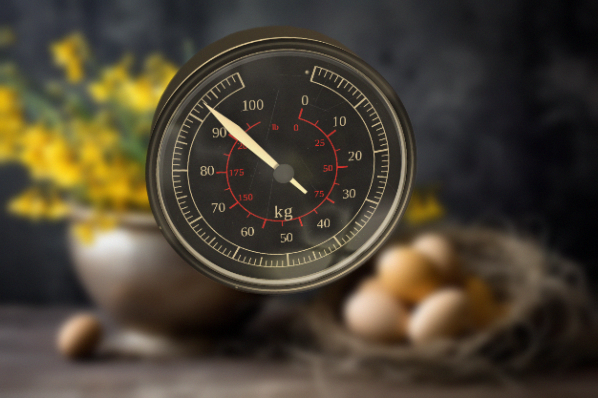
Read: 93 kg
